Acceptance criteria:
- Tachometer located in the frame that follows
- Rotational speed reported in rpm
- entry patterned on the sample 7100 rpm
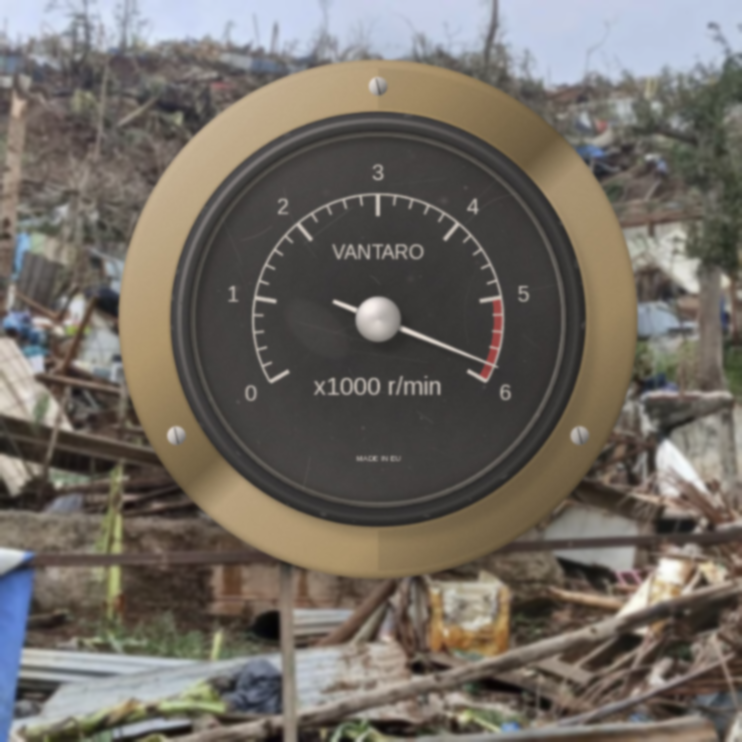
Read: 5800 rpm
